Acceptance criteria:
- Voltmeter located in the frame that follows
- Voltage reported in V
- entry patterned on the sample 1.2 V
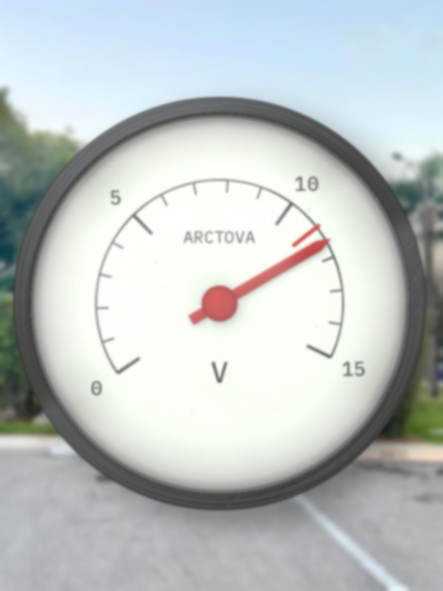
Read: 11.5 V
